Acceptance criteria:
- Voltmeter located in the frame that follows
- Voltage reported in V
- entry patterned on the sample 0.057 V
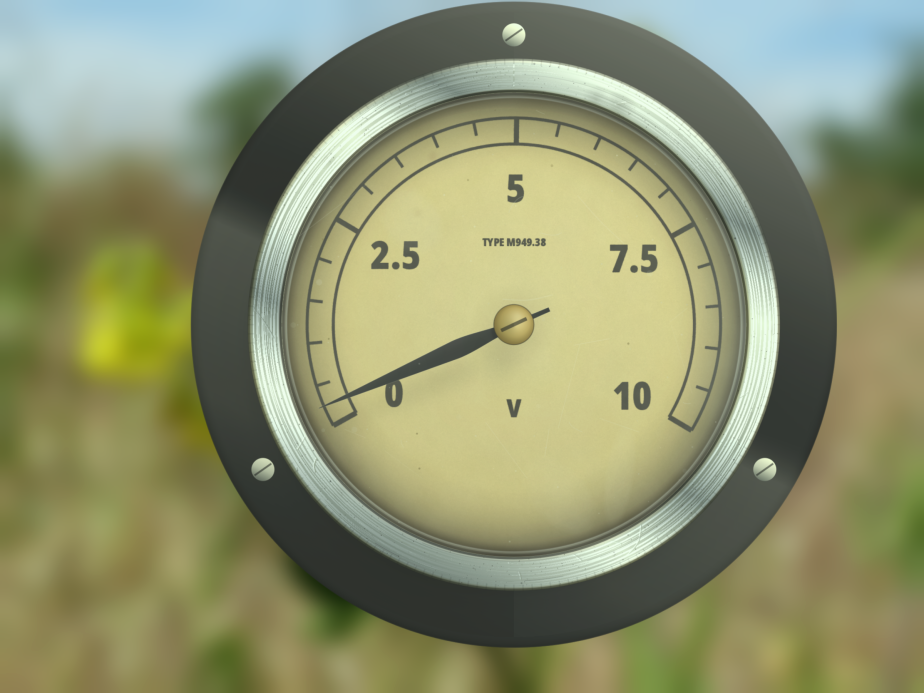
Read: 0.25 V
